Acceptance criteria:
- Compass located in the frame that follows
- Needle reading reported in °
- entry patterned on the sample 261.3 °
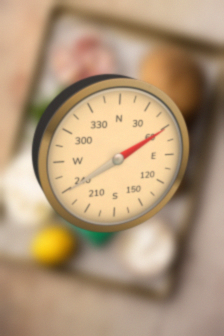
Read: 60 °
